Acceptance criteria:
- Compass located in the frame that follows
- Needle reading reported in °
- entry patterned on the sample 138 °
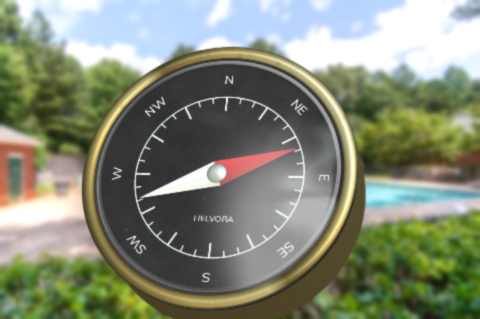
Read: 70 °
